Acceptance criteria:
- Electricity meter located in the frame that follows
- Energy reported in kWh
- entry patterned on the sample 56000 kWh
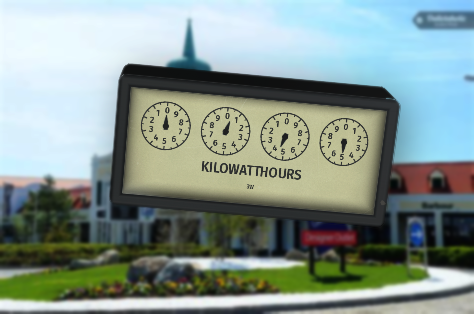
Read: 45 kWh
